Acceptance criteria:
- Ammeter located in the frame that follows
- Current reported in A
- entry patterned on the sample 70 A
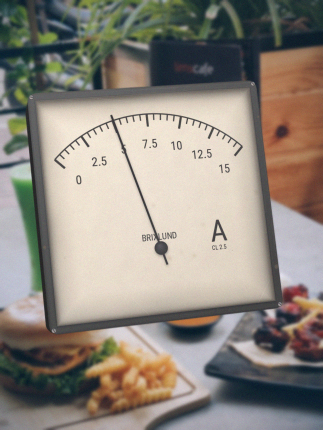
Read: 5 A
